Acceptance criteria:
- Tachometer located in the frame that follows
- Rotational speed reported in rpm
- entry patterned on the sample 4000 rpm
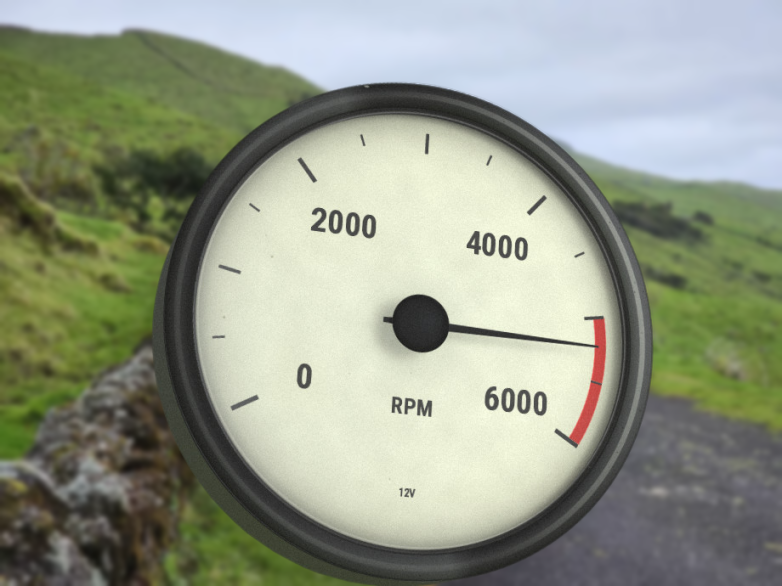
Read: 5250 rpm
